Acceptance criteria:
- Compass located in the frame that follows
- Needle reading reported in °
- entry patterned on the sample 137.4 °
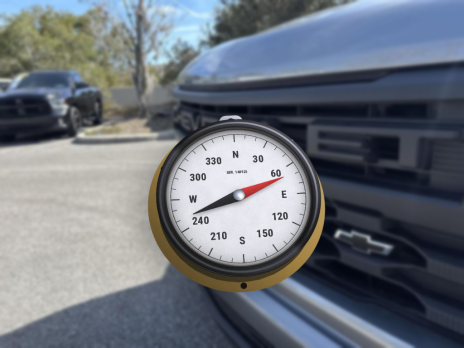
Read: 70 °
